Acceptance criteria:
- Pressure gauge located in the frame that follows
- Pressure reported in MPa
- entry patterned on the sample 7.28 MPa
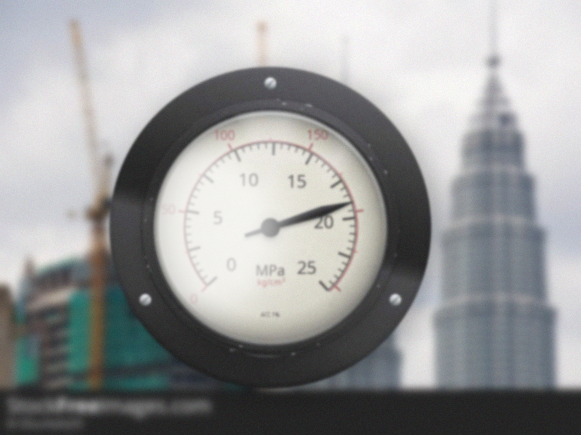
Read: 19 MPa
